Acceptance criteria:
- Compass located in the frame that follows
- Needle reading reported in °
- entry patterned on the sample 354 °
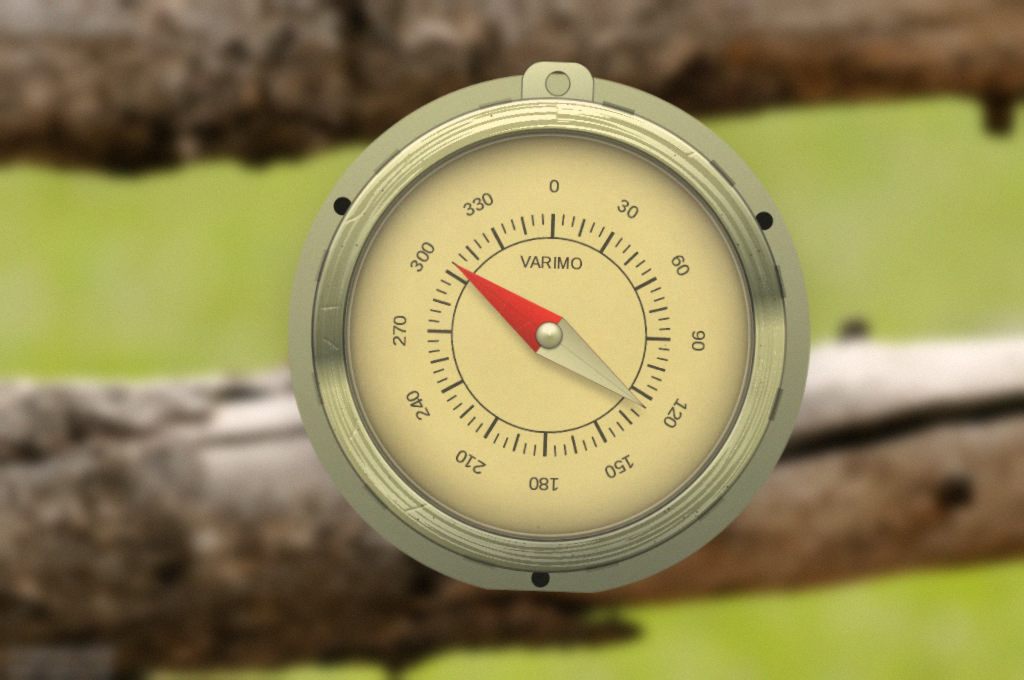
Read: 305 °
